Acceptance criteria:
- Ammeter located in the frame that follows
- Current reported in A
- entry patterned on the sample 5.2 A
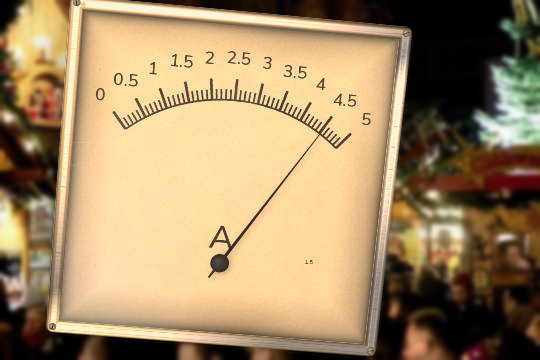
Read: 4.5 A
